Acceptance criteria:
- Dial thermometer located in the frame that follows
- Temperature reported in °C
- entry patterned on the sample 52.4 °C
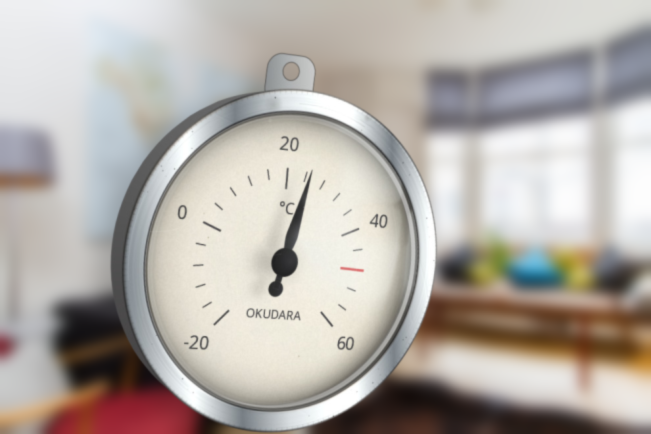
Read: 24 °C
